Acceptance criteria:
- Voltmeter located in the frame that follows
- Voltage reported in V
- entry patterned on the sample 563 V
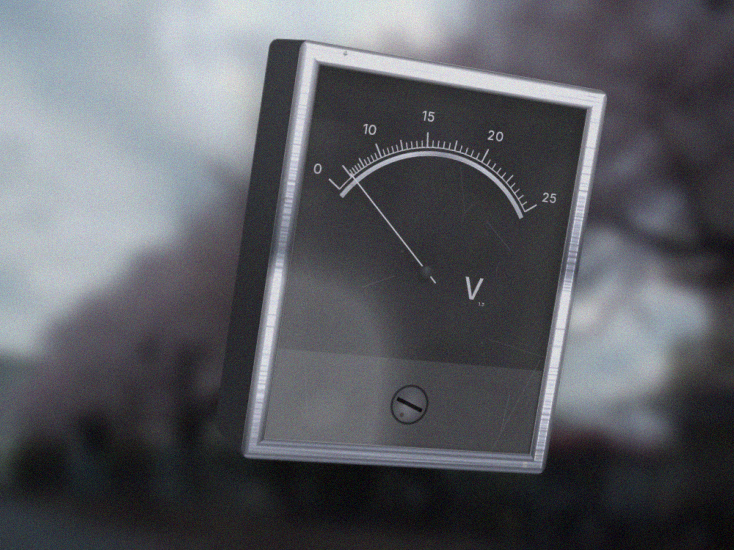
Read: 5 V
